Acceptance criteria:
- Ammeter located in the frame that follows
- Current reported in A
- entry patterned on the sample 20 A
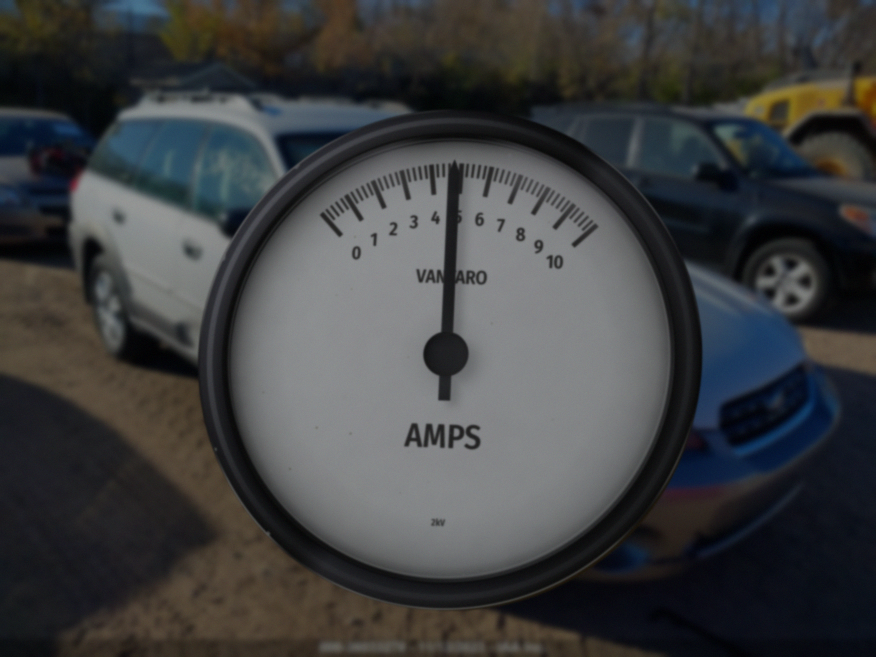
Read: 4.8 A
